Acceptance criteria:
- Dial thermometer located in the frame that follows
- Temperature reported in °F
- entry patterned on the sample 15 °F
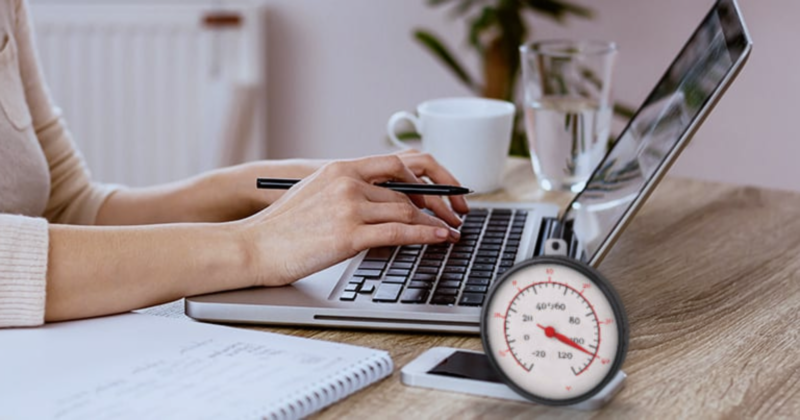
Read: 104 °F
